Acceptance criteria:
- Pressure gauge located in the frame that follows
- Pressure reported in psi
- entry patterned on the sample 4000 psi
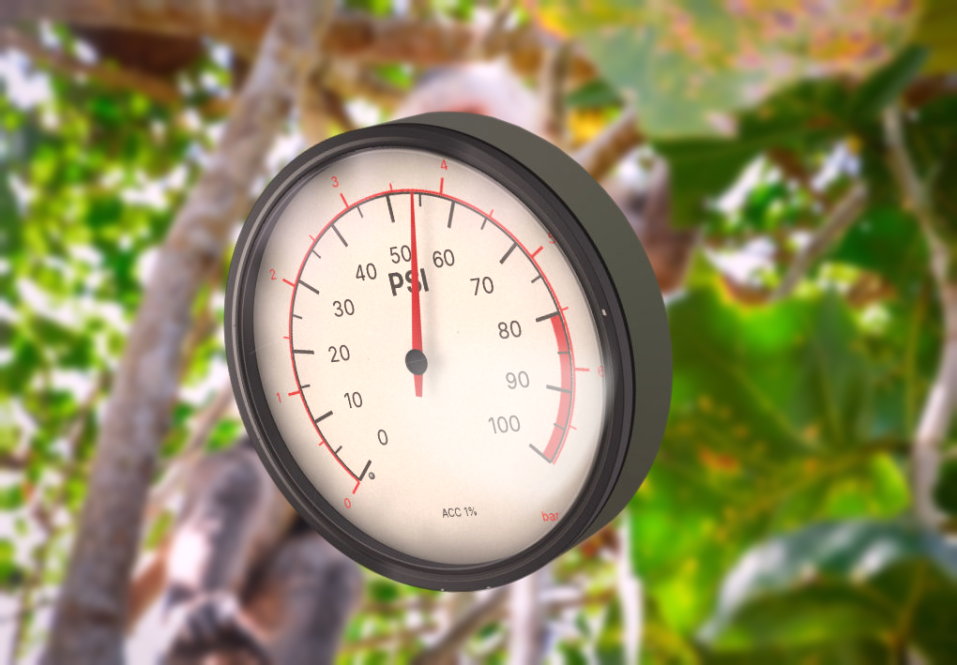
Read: 55 psi
